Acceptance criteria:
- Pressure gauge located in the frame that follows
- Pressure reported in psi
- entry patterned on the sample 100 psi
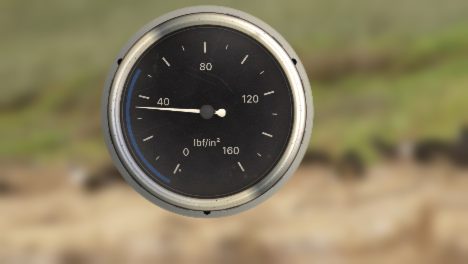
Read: 35 psi
